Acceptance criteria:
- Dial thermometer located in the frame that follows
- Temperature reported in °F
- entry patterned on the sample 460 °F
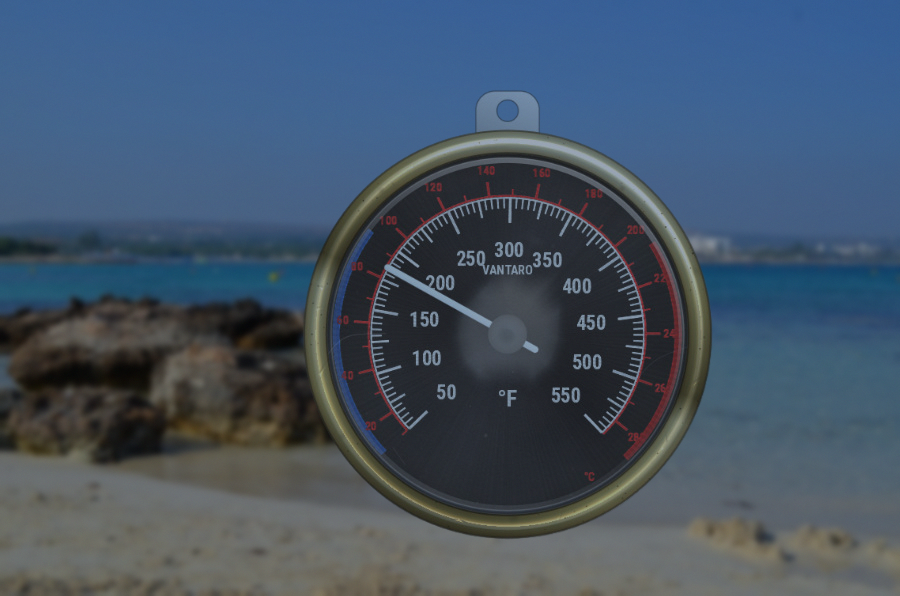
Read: 185 °F
